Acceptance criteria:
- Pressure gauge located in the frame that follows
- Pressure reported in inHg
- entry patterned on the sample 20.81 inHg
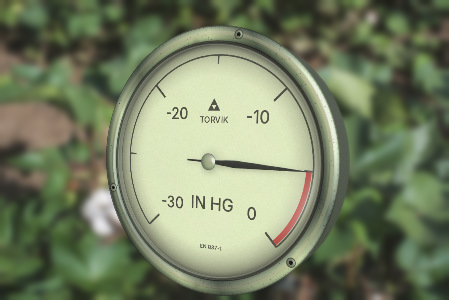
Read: -5 inHg
